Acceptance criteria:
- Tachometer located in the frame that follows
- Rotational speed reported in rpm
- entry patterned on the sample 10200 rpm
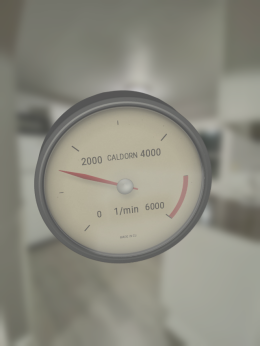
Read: 1500 rpm
